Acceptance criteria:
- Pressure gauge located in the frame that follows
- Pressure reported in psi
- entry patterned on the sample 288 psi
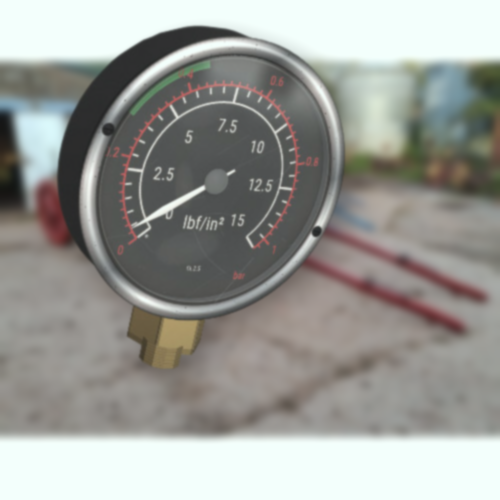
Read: 0.5 psi
